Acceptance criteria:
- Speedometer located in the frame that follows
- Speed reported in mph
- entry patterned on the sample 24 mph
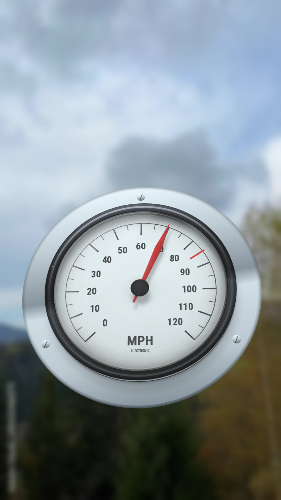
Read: 70 mph
